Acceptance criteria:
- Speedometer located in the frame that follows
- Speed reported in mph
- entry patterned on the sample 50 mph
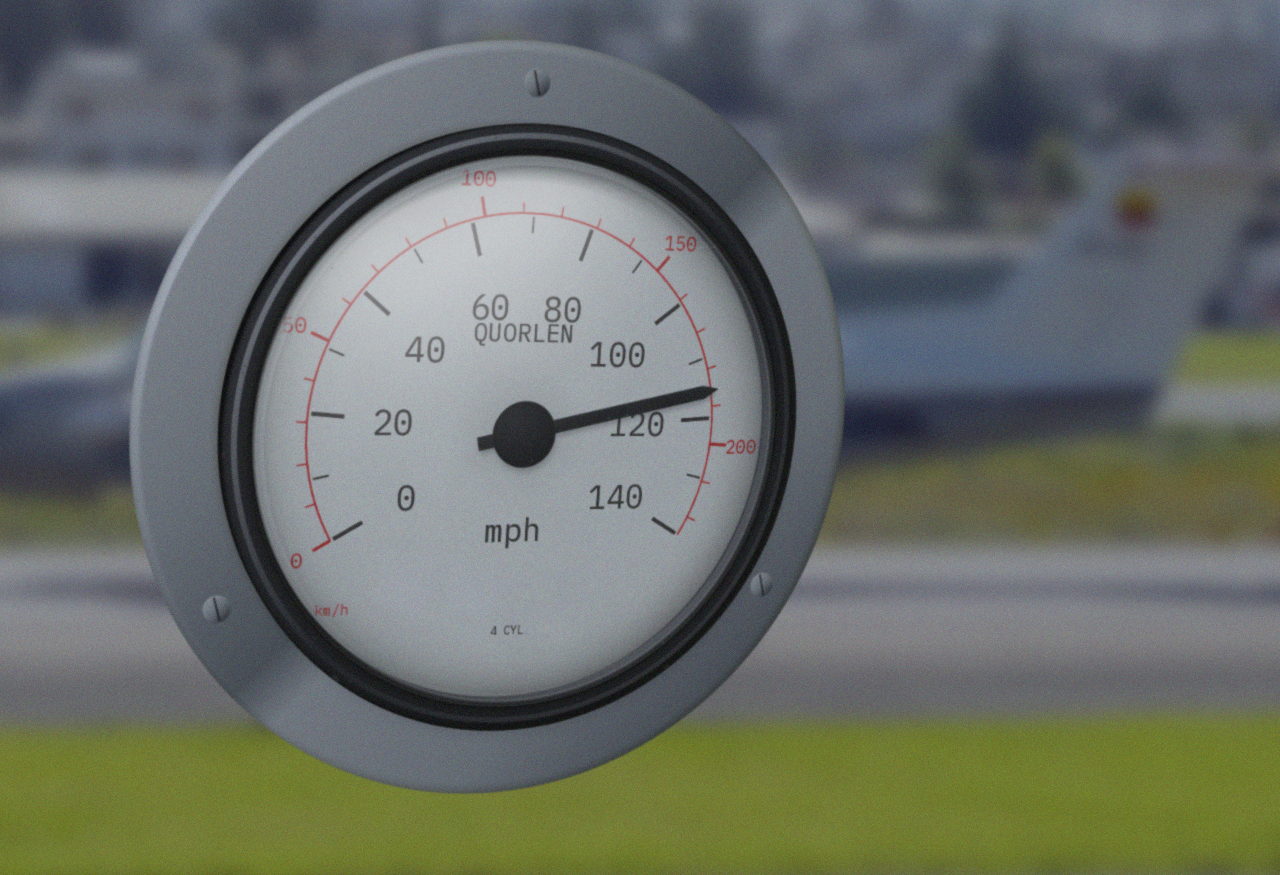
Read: 115 mph
